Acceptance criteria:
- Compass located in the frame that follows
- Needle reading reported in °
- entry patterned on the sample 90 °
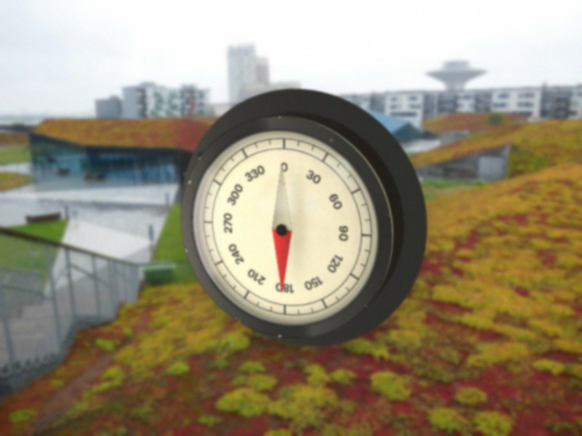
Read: 180 °
